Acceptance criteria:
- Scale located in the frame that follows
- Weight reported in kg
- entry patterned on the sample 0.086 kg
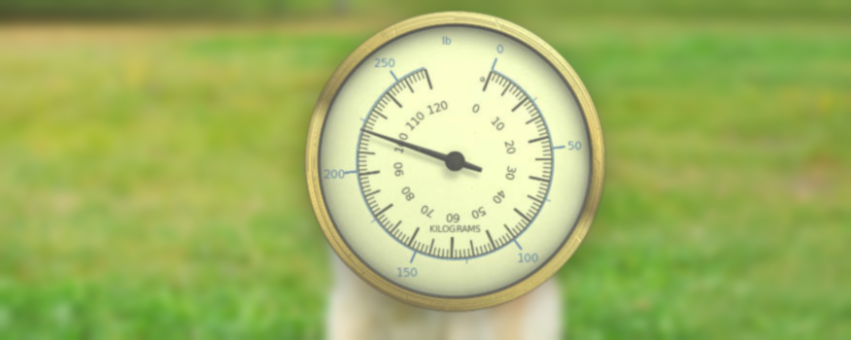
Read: 100 kg
